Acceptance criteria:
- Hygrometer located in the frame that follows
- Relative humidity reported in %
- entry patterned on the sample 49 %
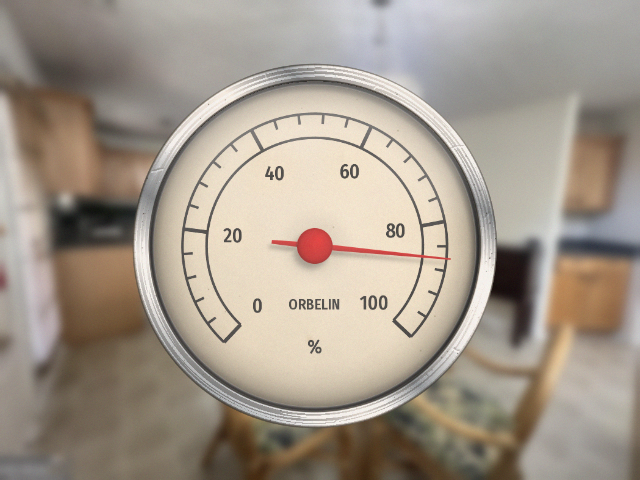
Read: 86 %
